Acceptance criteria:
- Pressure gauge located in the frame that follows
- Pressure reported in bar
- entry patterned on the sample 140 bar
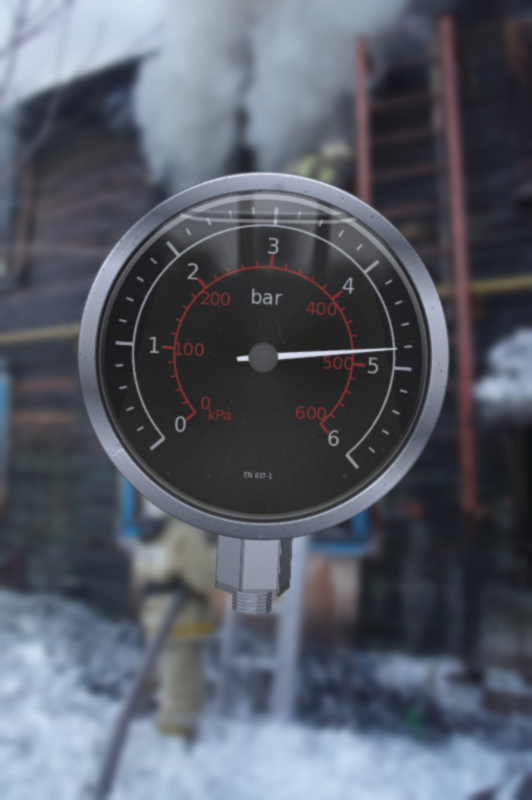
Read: 4.8 bar
